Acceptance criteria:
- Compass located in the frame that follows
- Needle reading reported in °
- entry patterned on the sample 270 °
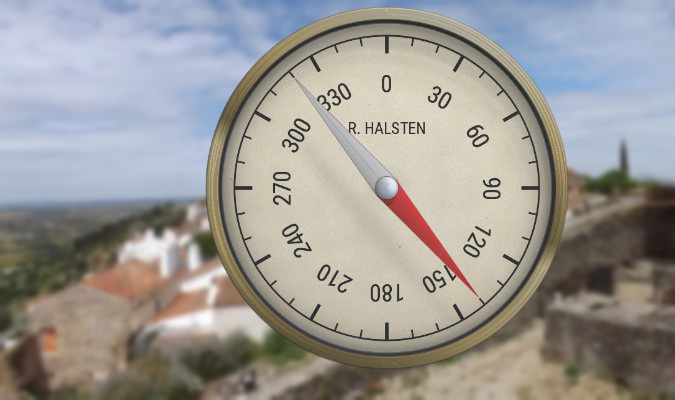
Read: 140 °
